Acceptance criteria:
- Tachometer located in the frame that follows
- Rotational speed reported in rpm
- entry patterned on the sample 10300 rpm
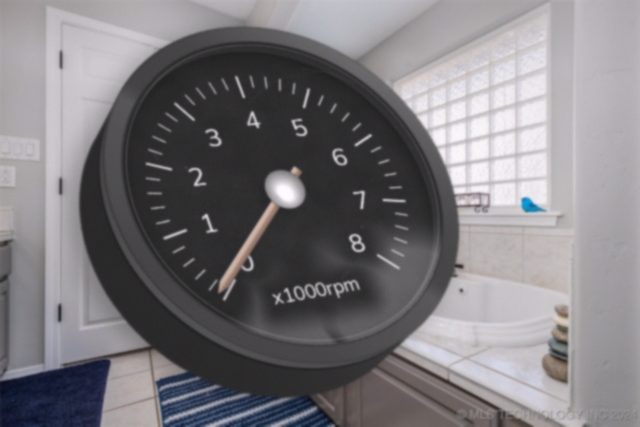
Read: 100 rpm
